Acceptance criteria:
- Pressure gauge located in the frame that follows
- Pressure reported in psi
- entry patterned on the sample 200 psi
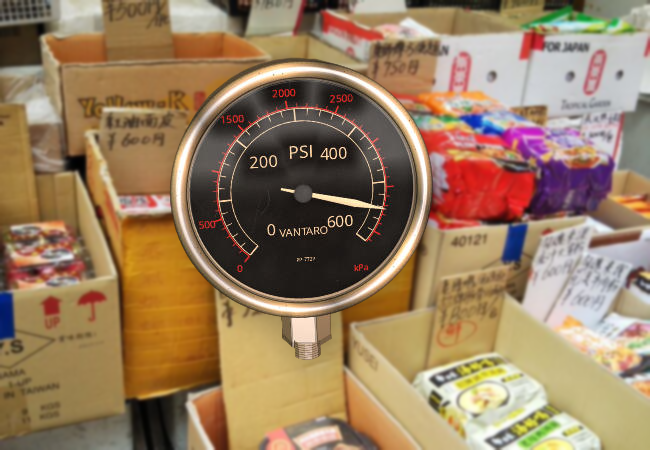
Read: 540 psi
